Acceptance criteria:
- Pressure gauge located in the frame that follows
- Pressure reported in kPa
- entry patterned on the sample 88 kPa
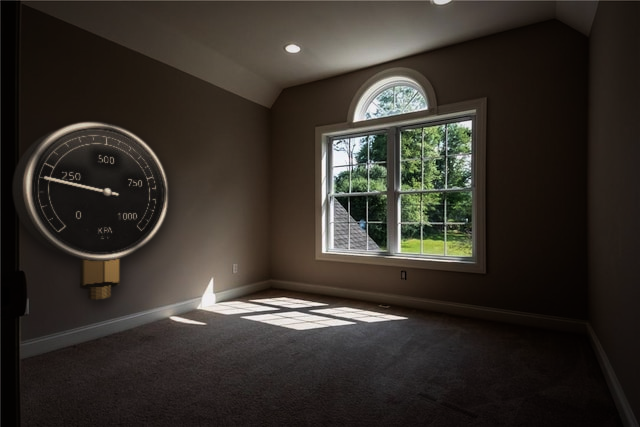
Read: 200 kPa
